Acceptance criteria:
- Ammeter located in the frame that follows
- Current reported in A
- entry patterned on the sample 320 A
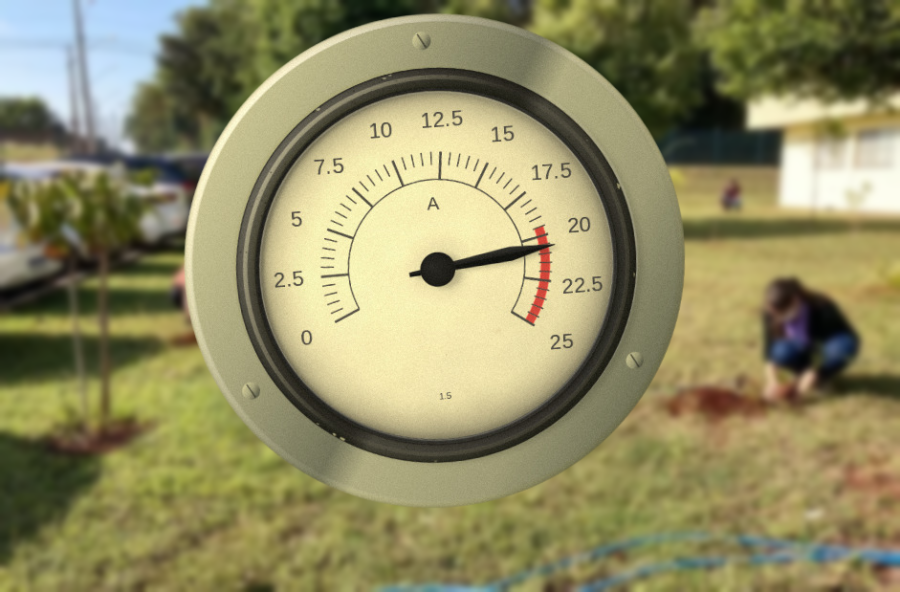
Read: 20.5 A
